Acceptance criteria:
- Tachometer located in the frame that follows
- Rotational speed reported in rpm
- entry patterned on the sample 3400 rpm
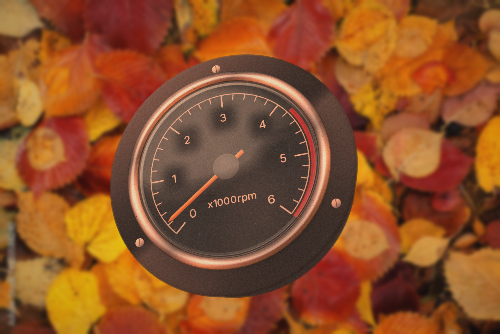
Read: 200 rpm
